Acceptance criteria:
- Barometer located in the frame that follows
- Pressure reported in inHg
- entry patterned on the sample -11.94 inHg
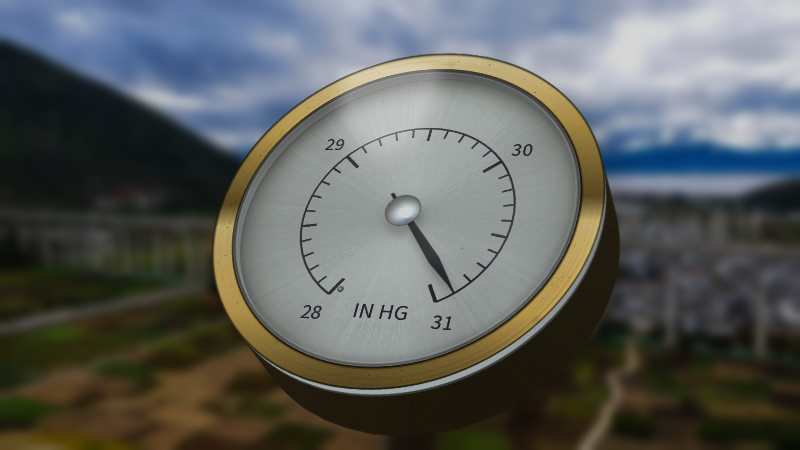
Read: 30.9 inHg
